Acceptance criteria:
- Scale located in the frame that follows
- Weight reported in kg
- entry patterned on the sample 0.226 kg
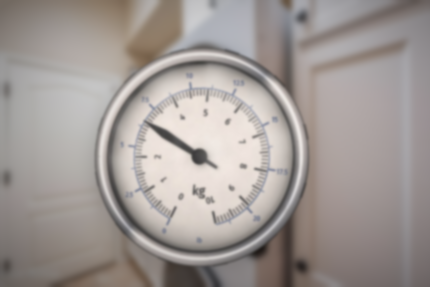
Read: 3 kg
